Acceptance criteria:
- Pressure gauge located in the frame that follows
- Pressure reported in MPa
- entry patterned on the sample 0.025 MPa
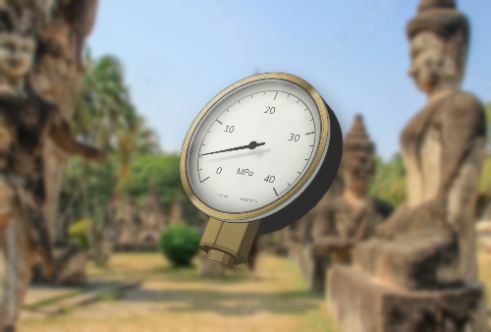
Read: 4 MPa
